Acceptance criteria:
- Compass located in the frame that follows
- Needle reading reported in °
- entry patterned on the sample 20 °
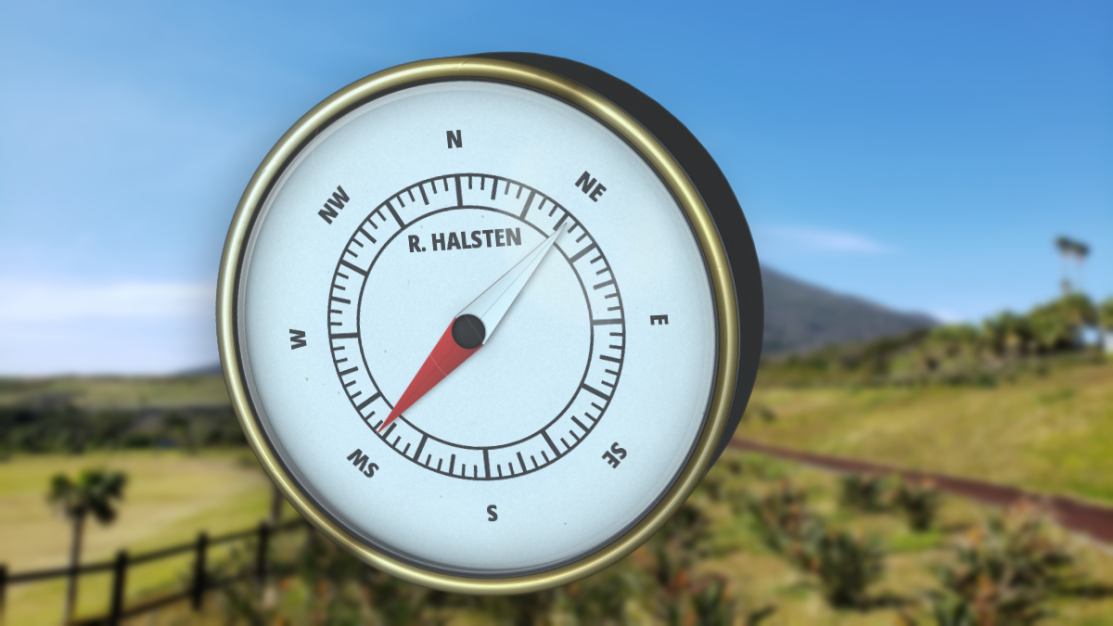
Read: 227.5 °
